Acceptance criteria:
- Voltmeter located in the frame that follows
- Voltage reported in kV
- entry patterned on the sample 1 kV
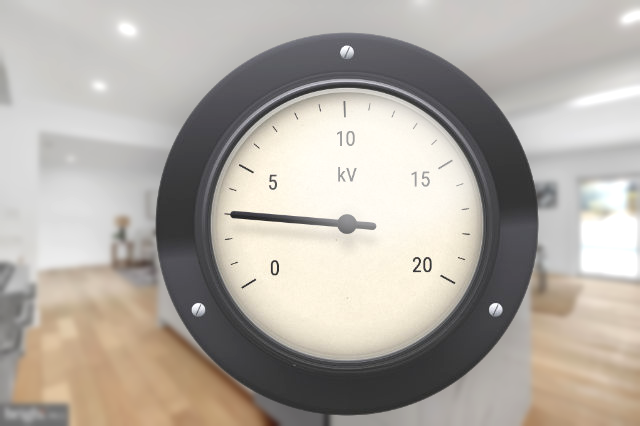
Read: 3 kV
